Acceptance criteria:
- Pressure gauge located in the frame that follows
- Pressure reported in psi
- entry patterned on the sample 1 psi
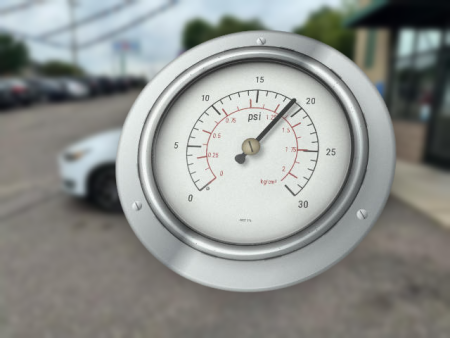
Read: 19 psi
